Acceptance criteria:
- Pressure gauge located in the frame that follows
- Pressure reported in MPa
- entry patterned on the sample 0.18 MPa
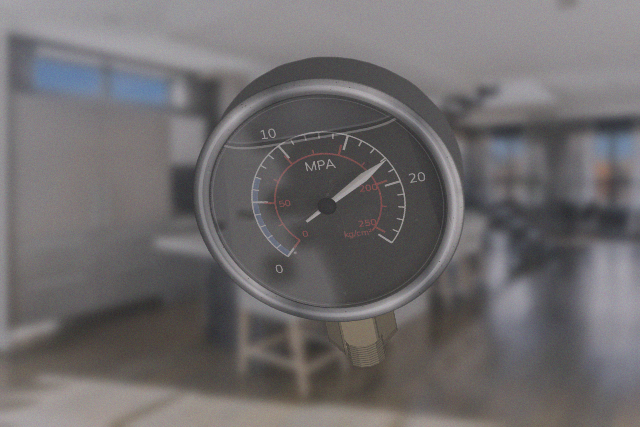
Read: 18 MPa
